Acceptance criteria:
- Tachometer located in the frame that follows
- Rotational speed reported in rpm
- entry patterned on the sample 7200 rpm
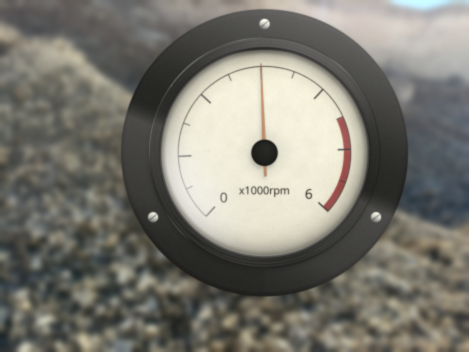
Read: 3000 rpm
